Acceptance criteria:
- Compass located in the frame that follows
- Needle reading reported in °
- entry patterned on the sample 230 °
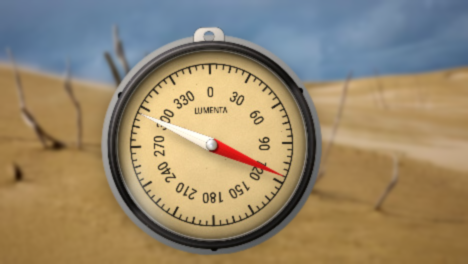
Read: 115 °
